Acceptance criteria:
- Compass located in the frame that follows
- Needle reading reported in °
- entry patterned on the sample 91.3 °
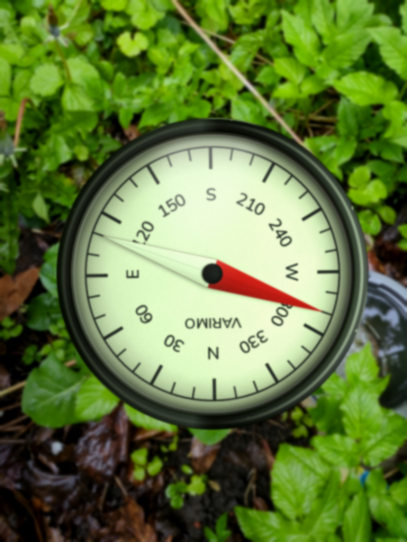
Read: 290 °
